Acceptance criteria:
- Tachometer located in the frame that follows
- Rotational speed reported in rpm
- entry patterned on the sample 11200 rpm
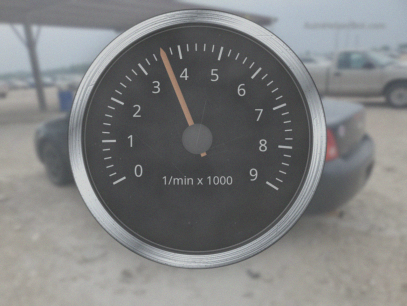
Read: 3600 rpm
